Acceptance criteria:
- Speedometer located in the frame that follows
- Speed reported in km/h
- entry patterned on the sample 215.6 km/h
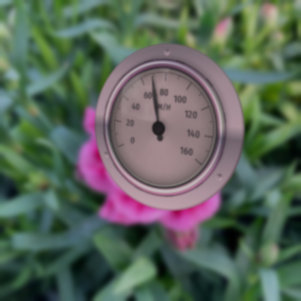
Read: 70 km/h
